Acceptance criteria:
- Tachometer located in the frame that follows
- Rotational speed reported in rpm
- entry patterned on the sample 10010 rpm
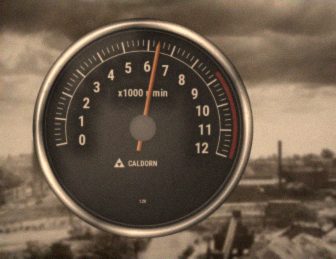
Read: 6400 rpm
